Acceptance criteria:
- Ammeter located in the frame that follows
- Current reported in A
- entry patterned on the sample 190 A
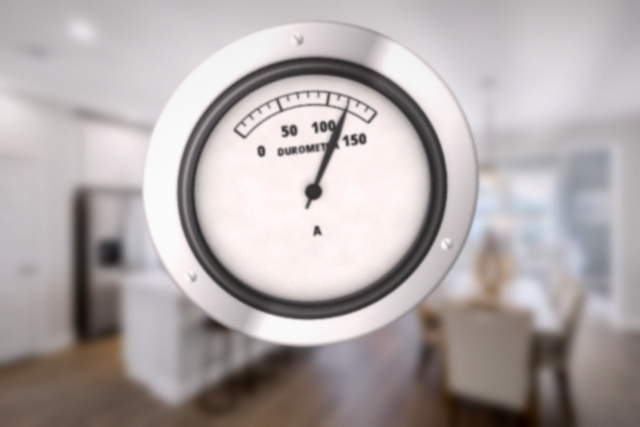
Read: 120 A
